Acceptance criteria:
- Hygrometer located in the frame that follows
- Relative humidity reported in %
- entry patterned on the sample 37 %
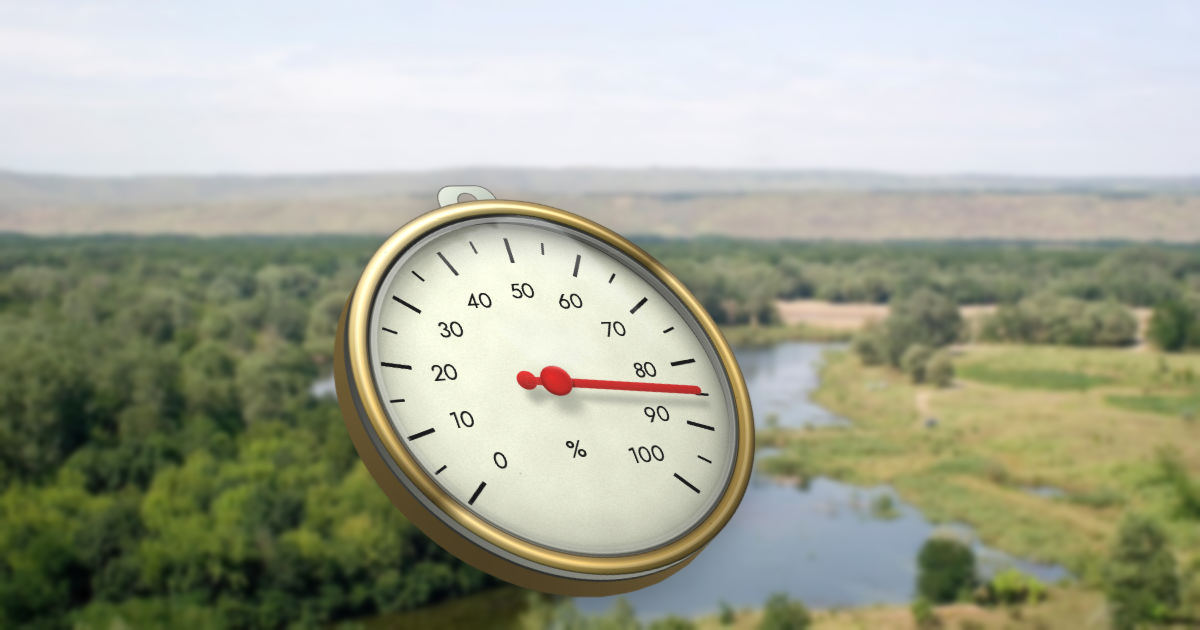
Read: 85 %
